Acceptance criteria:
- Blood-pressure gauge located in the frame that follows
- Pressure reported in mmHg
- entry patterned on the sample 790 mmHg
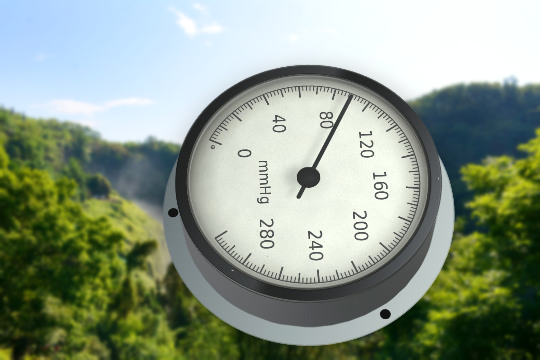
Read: 90 mmHg
